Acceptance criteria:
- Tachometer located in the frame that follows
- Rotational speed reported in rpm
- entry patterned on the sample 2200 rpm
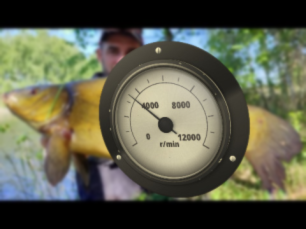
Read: 3500 rpm
